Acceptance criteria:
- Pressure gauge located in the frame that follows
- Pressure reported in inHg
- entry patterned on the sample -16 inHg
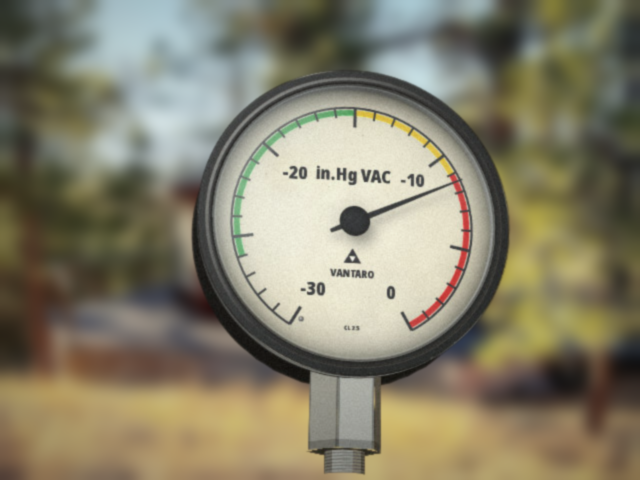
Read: -8.5 inHg
